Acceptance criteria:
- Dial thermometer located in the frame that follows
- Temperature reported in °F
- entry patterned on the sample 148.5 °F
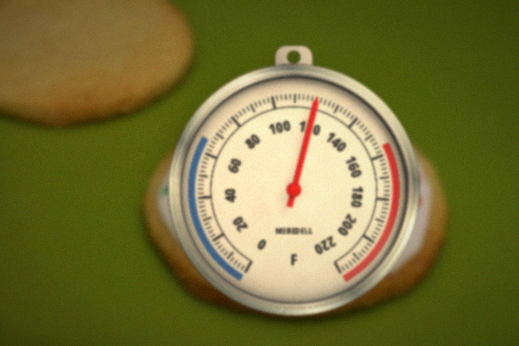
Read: 120 °F
